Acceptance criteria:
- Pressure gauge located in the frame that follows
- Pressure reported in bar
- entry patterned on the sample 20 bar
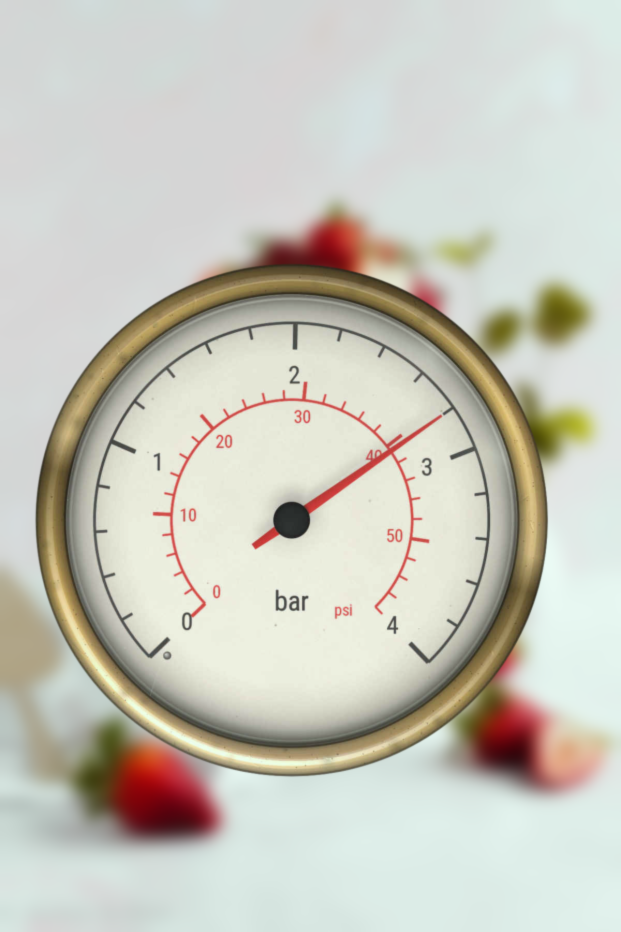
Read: 2.8 bar
